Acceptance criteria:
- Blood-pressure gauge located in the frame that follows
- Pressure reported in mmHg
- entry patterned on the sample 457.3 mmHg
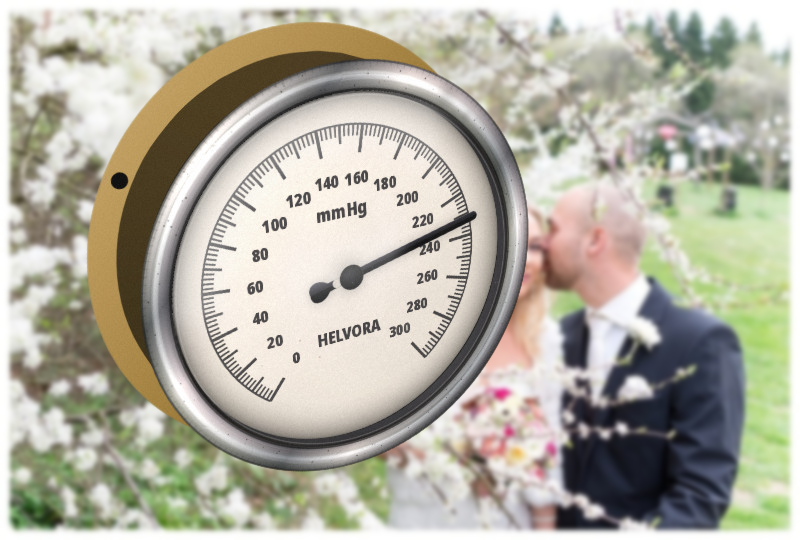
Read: 230 mmHg
